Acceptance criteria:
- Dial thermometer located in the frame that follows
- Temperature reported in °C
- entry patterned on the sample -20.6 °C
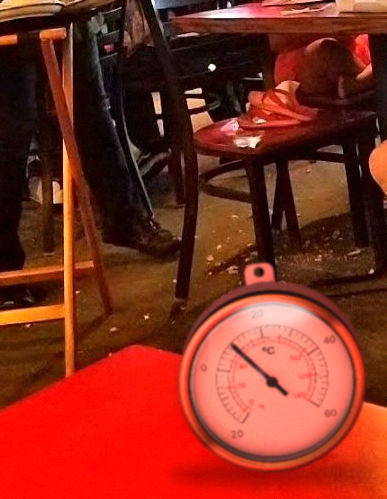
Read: 10 °C
